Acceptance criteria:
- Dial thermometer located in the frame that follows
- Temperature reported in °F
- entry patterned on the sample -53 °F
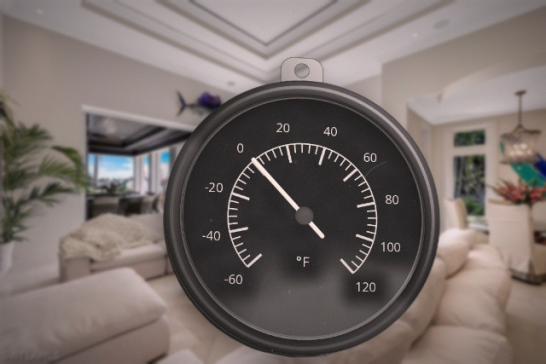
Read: 0 °F
